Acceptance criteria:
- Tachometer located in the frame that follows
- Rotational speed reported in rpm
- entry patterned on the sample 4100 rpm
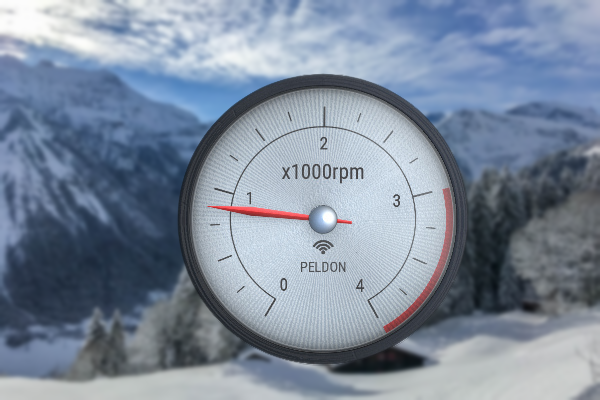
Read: 875 rpm
